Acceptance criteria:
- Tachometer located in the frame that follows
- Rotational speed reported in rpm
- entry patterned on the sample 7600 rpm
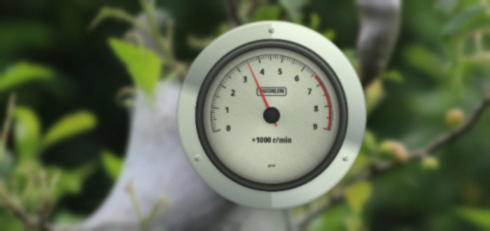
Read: 3500 rpm
